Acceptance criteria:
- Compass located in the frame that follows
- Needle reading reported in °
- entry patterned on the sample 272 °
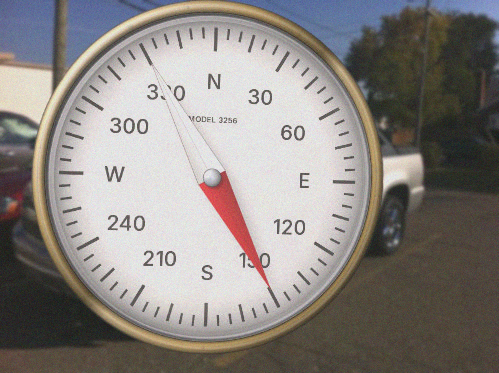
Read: 150 °
